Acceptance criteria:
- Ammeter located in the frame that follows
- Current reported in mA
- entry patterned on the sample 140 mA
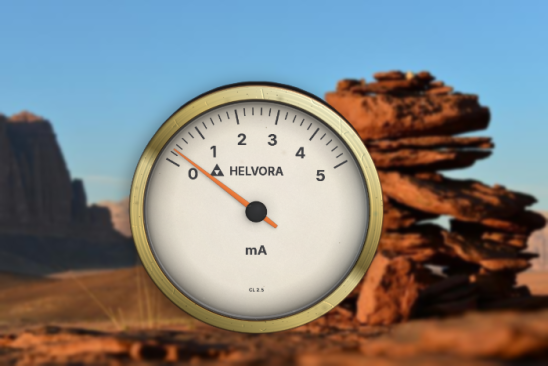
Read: 0.3 mA
